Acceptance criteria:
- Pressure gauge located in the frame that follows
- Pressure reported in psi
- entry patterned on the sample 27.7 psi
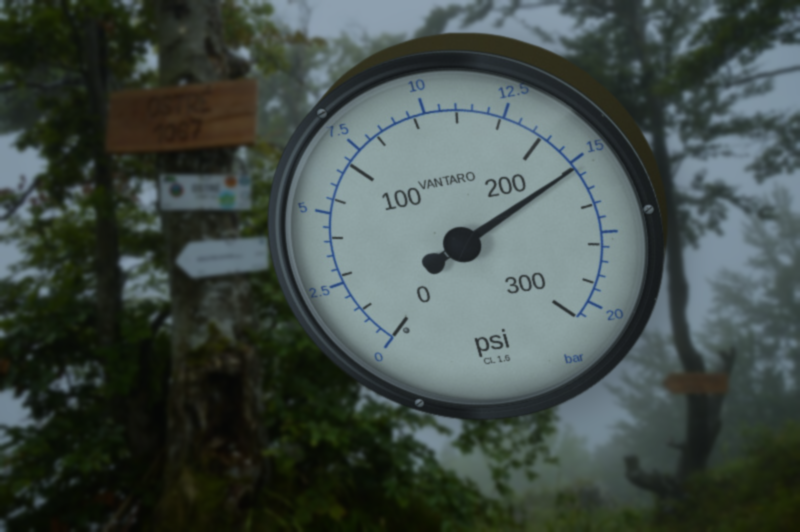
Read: 220 psi
